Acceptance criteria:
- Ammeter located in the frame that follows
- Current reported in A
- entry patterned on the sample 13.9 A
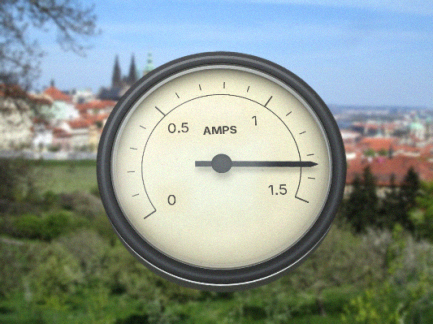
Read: 1.35 A
